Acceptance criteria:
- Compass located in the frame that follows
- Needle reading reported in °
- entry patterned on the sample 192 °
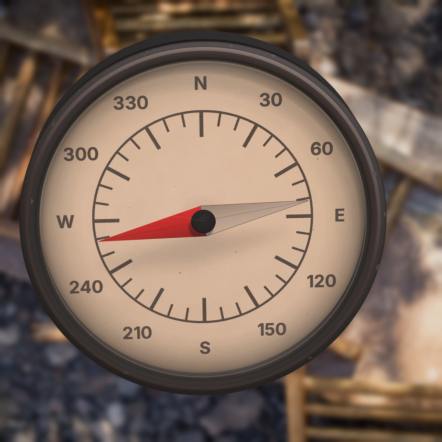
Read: 260 °
